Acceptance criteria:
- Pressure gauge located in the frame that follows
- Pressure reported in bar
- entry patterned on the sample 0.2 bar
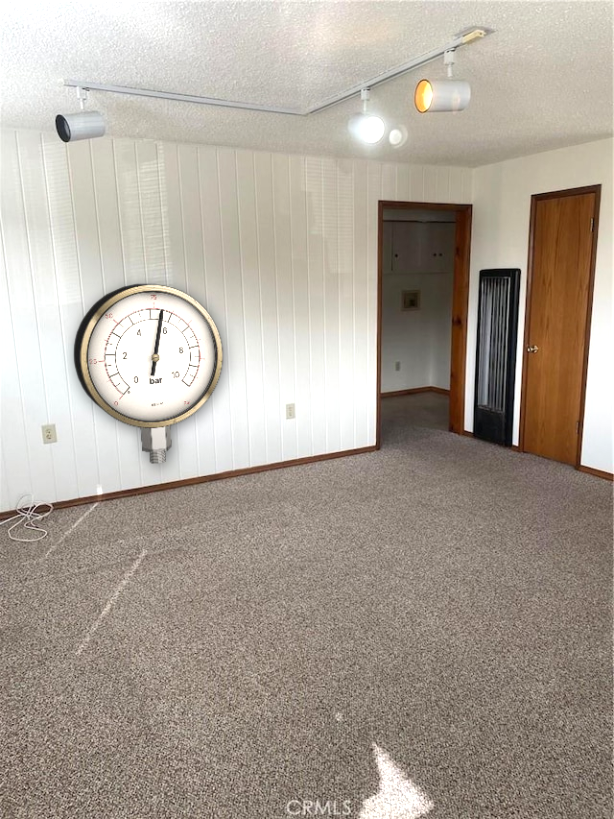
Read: 5.5 bar
